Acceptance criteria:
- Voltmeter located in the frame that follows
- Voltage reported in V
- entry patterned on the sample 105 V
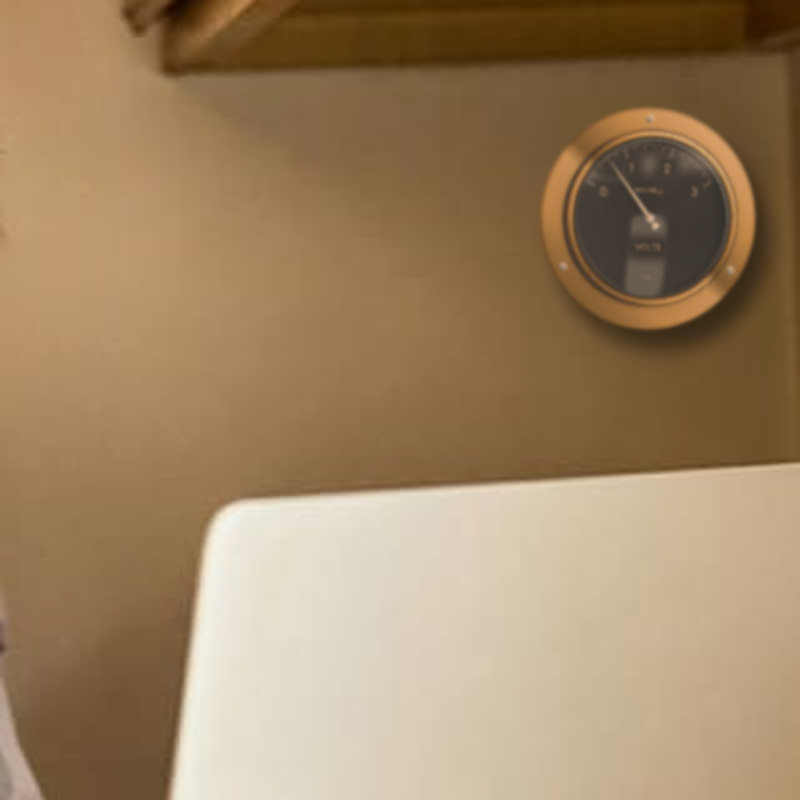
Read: 0.6 V
